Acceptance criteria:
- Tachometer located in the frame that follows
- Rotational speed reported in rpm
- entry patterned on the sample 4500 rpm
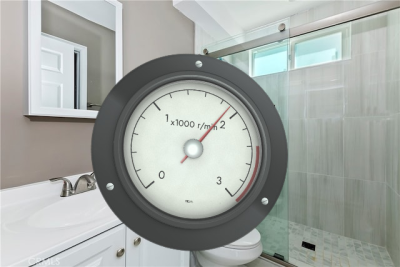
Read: 1900 rpm
